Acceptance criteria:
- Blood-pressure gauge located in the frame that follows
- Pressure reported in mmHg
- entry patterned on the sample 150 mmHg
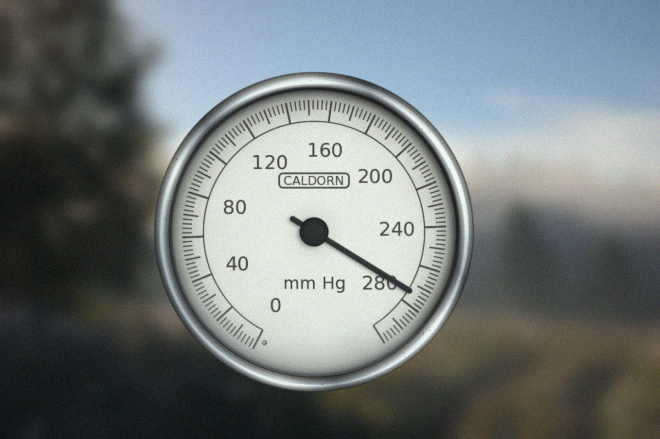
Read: 274 mmHg
